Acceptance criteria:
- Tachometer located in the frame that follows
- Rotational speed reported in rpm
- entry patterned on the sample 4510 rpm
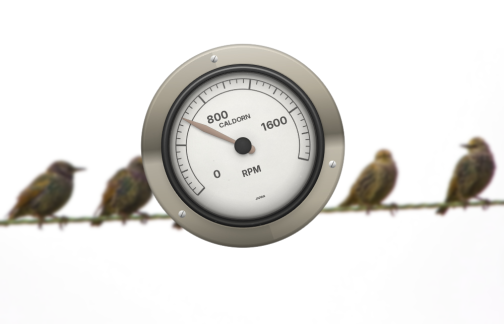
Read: 600 rpm
